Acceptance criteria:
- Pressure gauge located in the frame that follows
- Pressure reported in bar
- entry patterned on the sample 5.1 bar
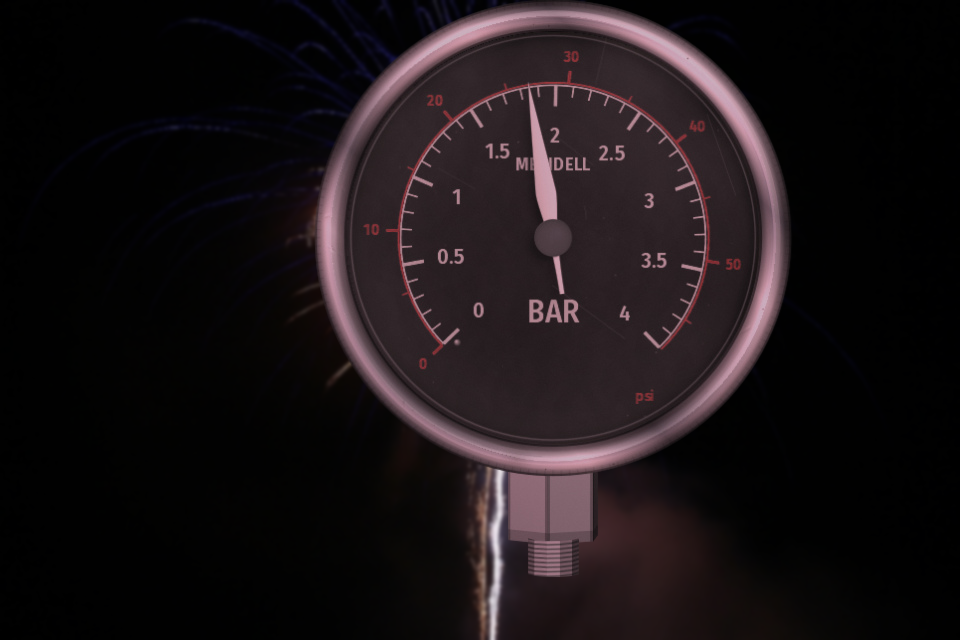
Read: 1.85 bar
